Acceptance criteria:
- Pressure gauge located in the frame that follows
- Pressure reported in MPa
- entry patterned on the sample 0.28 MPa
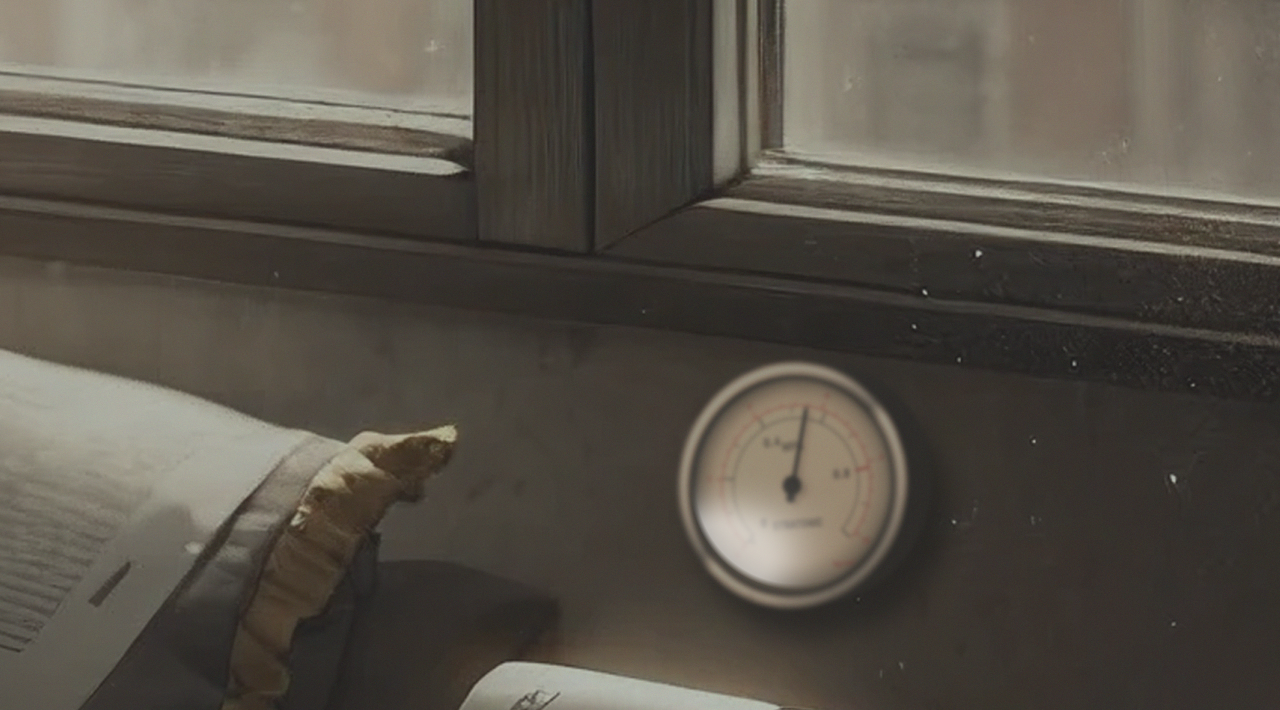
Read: 0.55 MPa
